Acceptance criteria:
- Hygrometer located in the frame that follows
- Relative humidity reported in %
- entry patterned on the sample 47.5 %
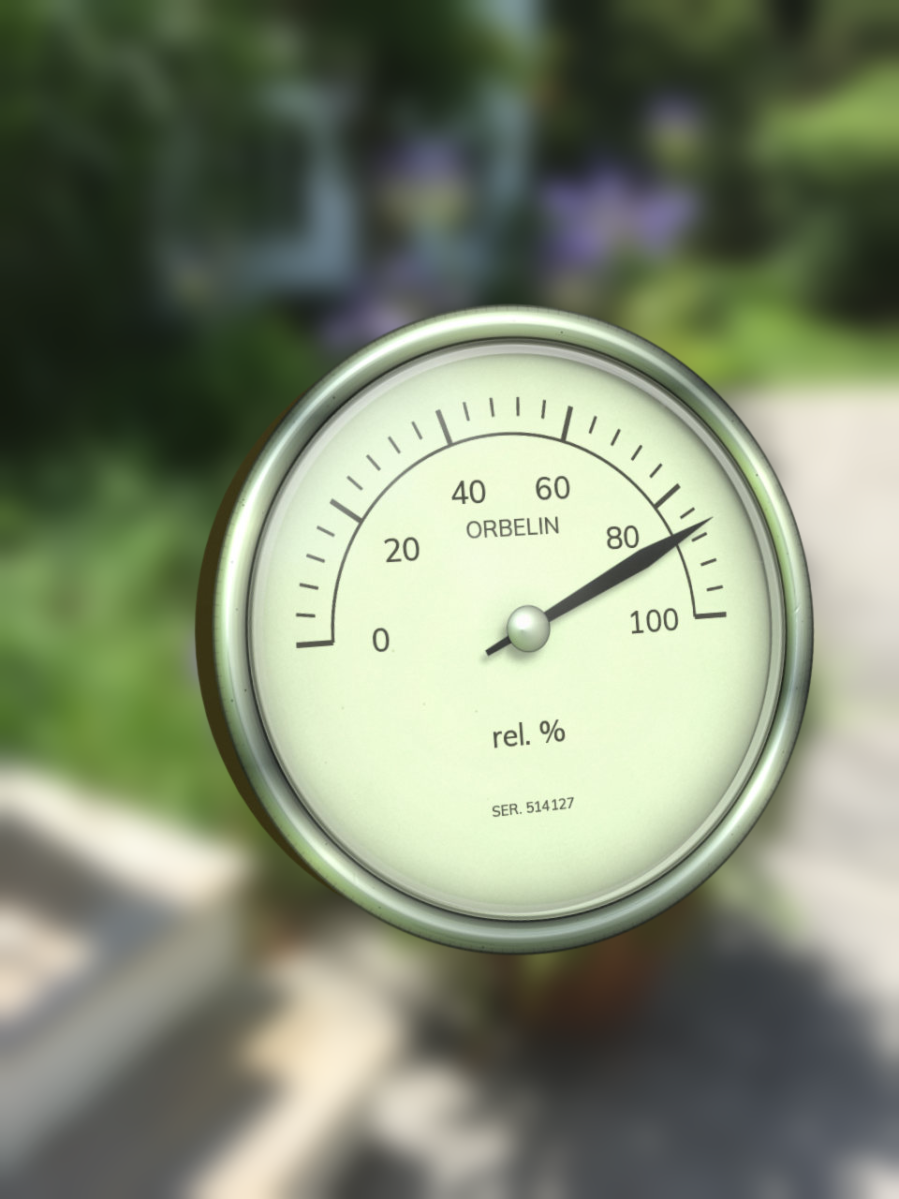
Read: 86 %
